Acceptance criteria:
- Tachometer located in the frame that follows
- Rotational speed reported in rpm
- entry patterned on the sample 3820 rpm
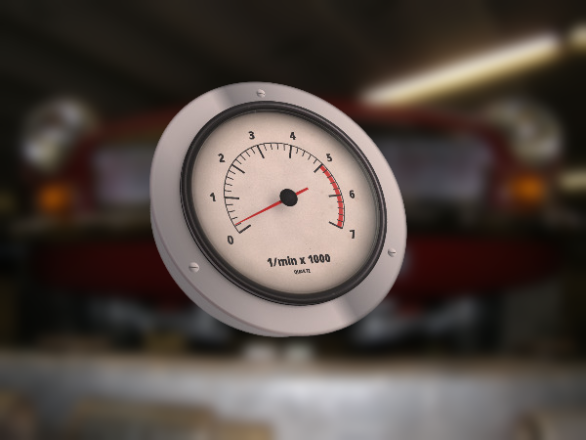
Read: 200 rpm
